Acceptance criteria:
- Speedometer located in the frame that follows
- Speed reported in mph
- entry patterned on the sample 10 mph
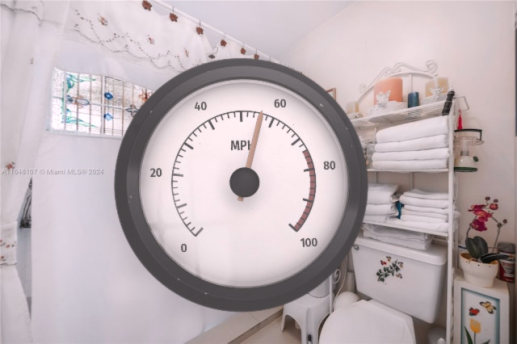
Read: 56 mph
